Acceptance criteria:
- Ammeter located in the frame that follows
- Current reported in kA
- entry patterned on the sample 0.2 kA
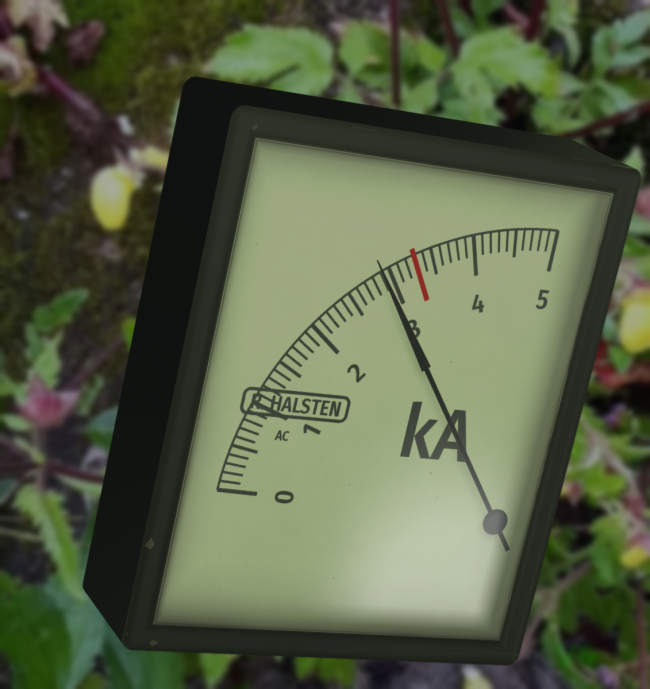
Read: 2.9 kA
